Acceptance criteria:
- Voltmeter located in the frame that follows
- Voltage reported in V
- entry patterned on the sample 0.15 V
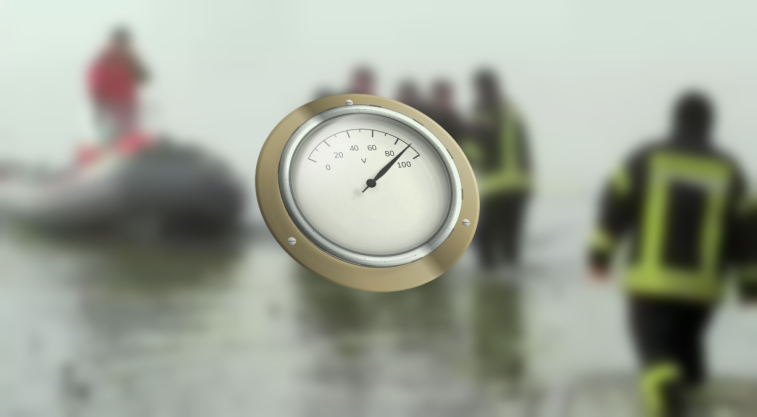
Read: 90 V
